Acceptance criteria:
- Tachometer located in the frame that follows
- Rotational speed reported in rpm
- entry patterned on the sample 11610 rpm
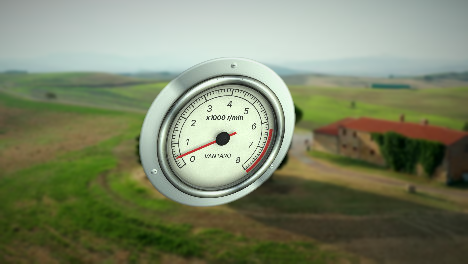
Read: 500 rpm
